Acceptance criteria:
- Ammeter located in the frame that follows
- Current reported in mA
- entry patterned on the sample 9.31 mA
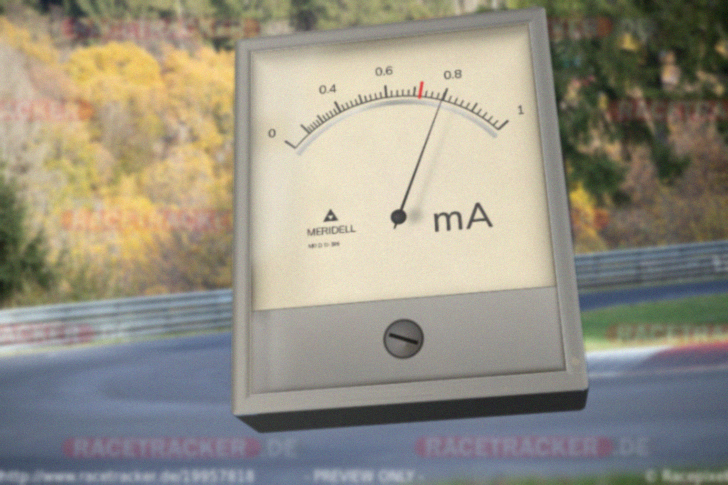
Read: 0.8 mA
